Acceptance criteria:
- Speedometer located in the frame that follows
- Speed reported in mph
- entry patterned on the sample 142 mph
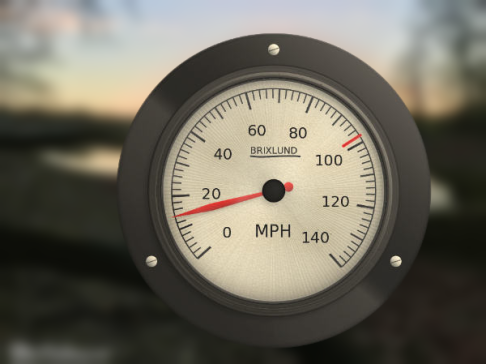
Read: 14 mph
